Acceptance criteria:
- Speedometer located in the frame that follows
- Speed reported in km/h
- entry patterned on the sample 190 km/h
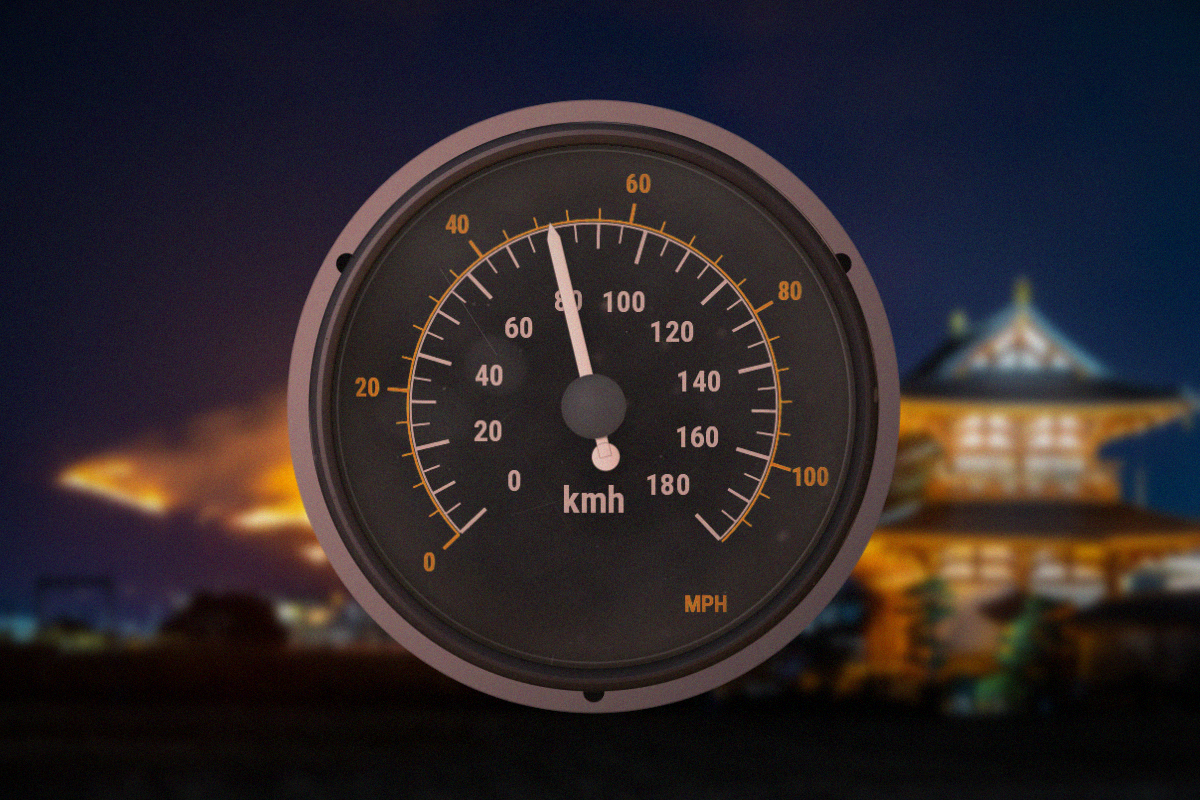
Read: 80 km/h
